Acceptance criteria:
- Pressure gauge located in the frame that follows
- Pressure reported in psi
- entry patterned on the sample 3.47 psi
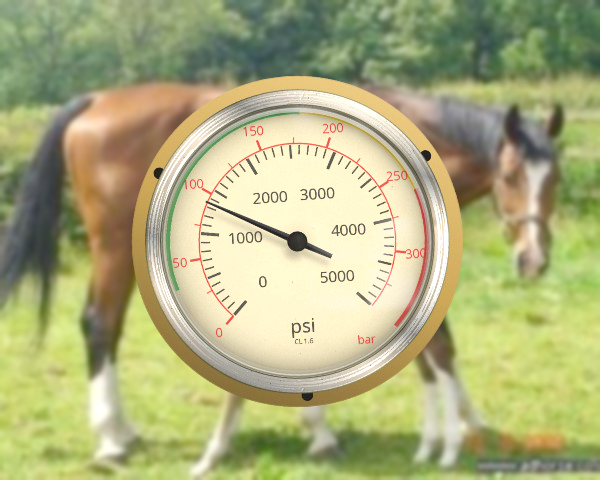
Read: 1350 psi
